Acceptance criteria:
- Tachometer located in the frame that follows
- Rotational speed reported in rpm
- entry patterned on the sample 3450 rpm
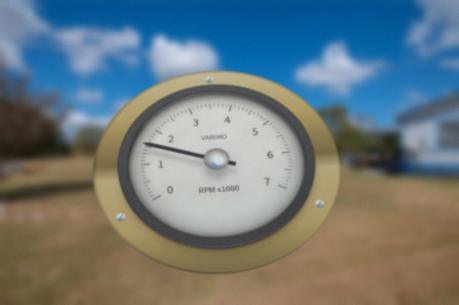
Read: 1500 rpm
